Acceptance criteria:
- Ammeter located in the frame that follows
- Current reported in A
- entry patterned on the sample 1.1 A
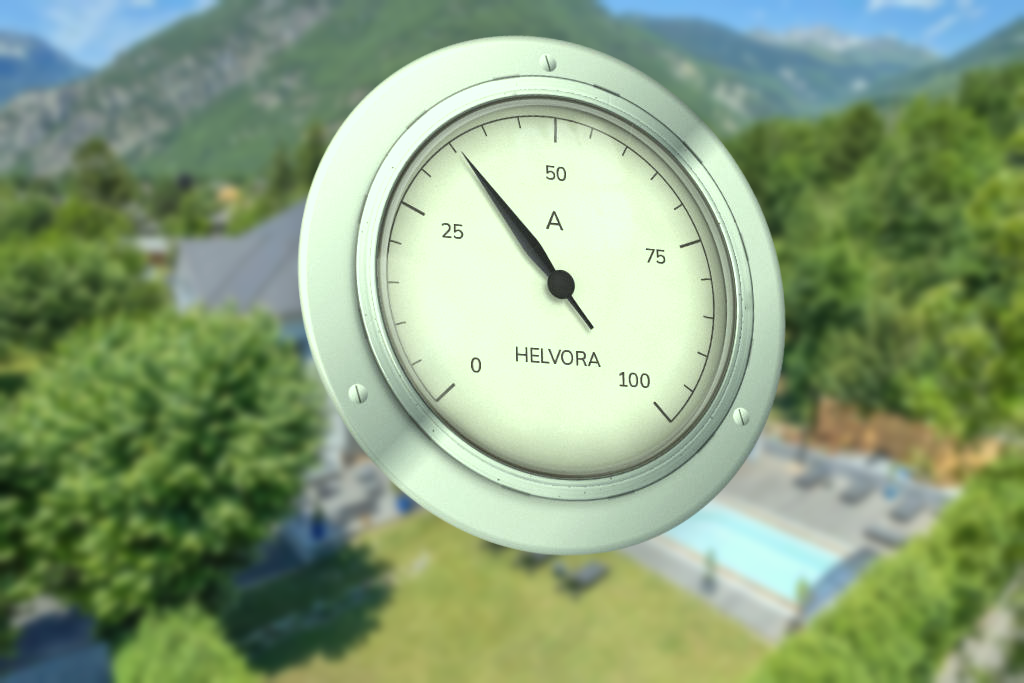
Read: 35 A
